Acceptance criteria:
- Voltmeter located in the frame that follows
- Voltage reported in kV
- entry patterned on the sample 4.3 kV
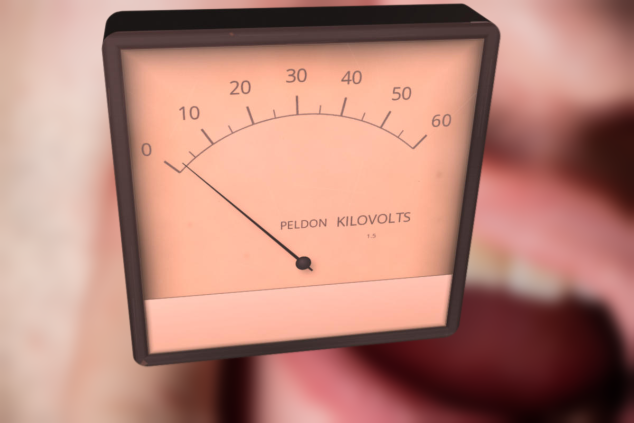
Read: 2.5 kV
